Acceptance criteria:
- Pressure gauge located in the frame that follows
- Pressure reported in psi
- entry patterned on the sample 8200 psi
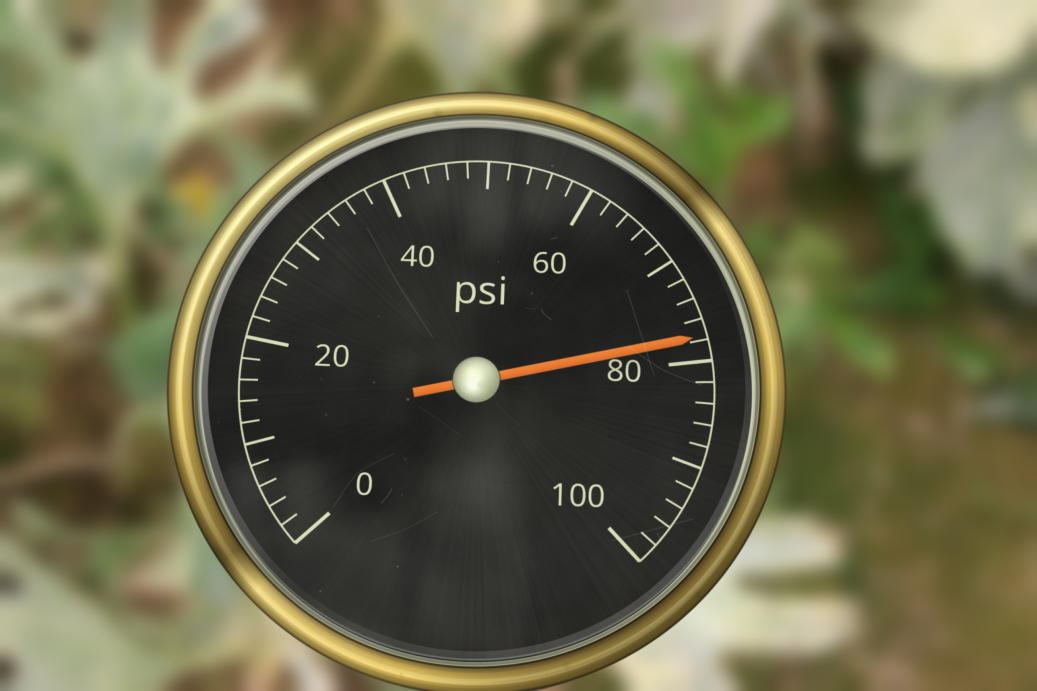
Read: 78 psi
